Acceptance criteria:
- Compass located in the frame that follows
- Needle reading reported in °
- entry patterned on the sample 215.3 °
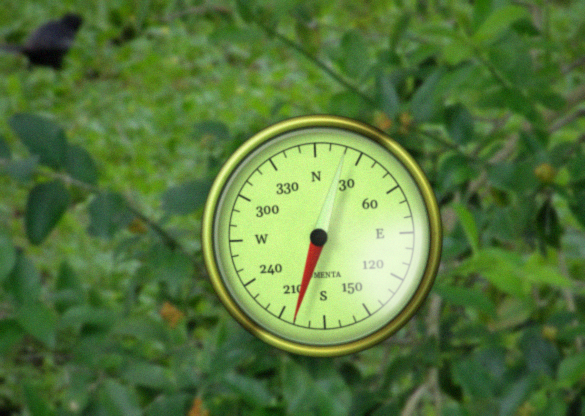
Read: 200 °
